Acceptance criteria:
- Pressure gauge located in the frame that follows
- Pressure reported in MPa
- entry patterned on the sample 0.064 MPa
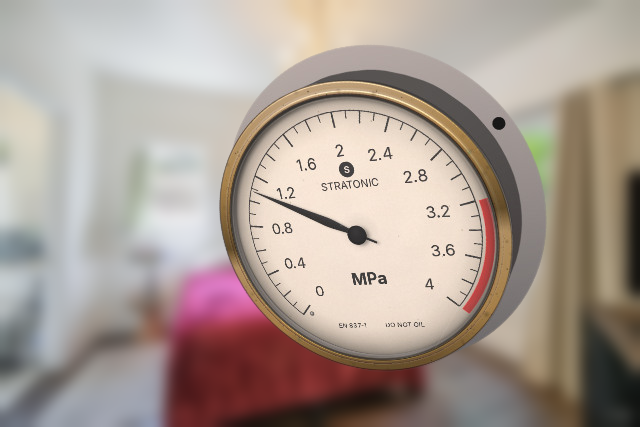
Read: 1.1 MPa
